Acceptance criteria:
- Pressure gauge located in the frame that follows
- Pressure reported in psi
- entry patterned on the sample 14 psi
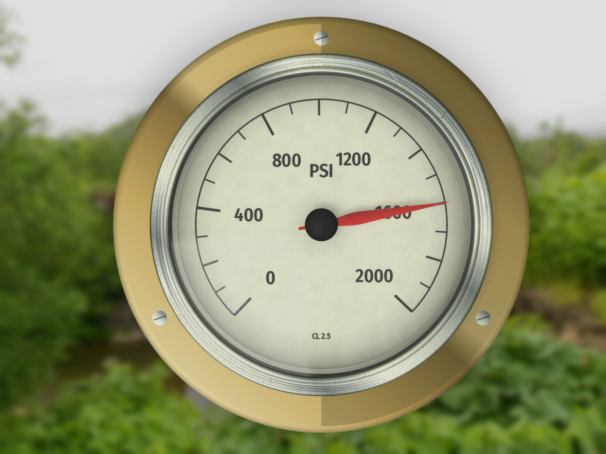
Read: 1600 psi
